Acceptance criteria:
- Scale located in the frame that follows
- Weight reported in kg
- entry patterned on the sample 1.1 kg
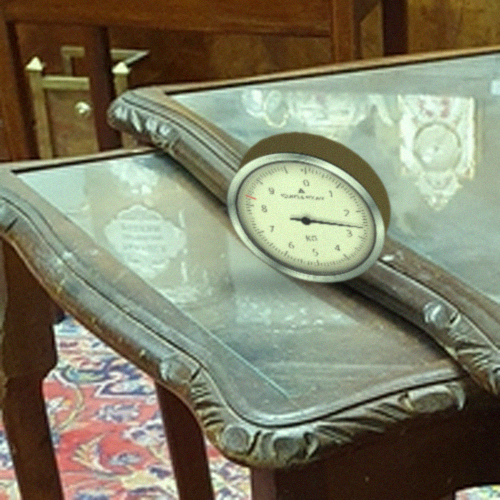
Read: 2.5 kg
